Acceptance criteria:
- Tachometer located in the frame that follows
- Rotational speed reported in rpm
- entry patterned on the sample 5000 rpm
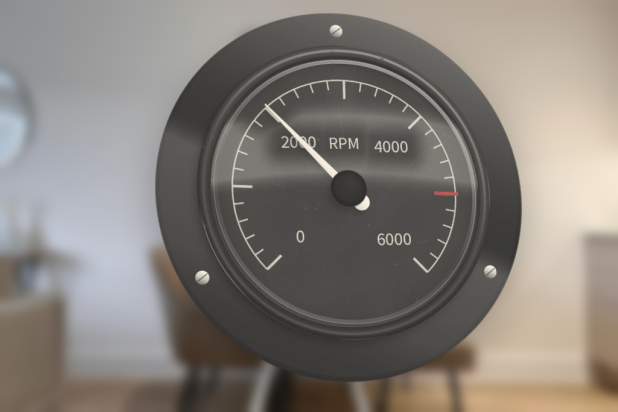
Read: 2000 rpm
